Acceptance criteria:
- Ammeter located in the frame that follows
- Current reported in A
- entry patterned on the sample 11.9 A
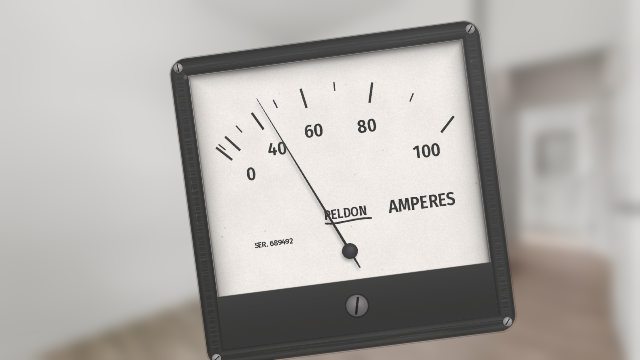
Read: 45 A
